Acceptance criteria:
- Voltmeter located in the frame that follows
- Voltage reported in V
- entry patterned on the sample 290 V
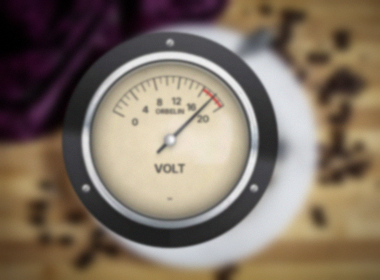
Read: 18 V
